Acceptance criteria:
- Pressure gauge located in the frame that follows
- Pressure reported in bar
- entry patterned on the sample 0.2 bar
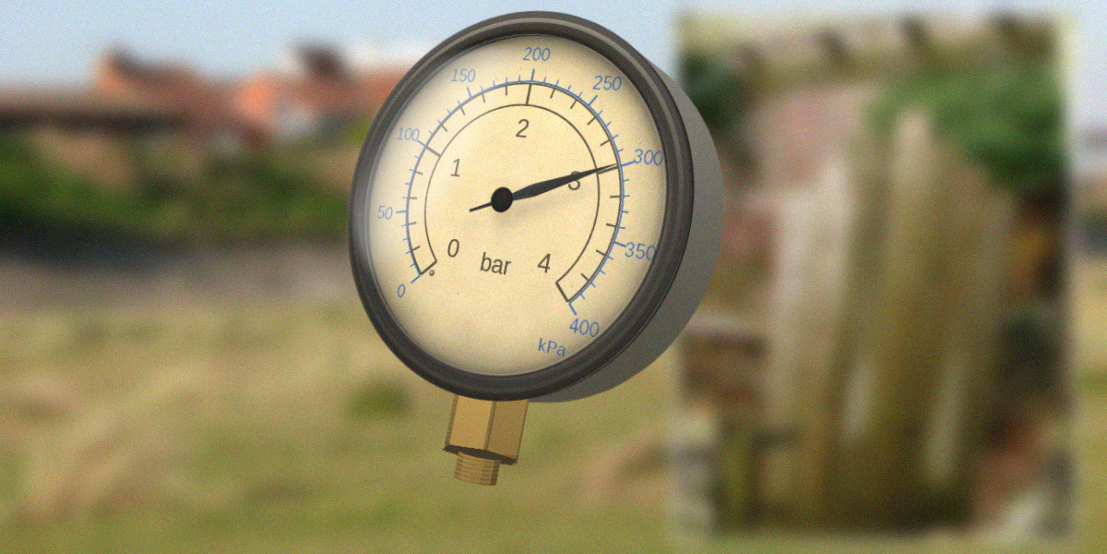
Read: 3 bar
